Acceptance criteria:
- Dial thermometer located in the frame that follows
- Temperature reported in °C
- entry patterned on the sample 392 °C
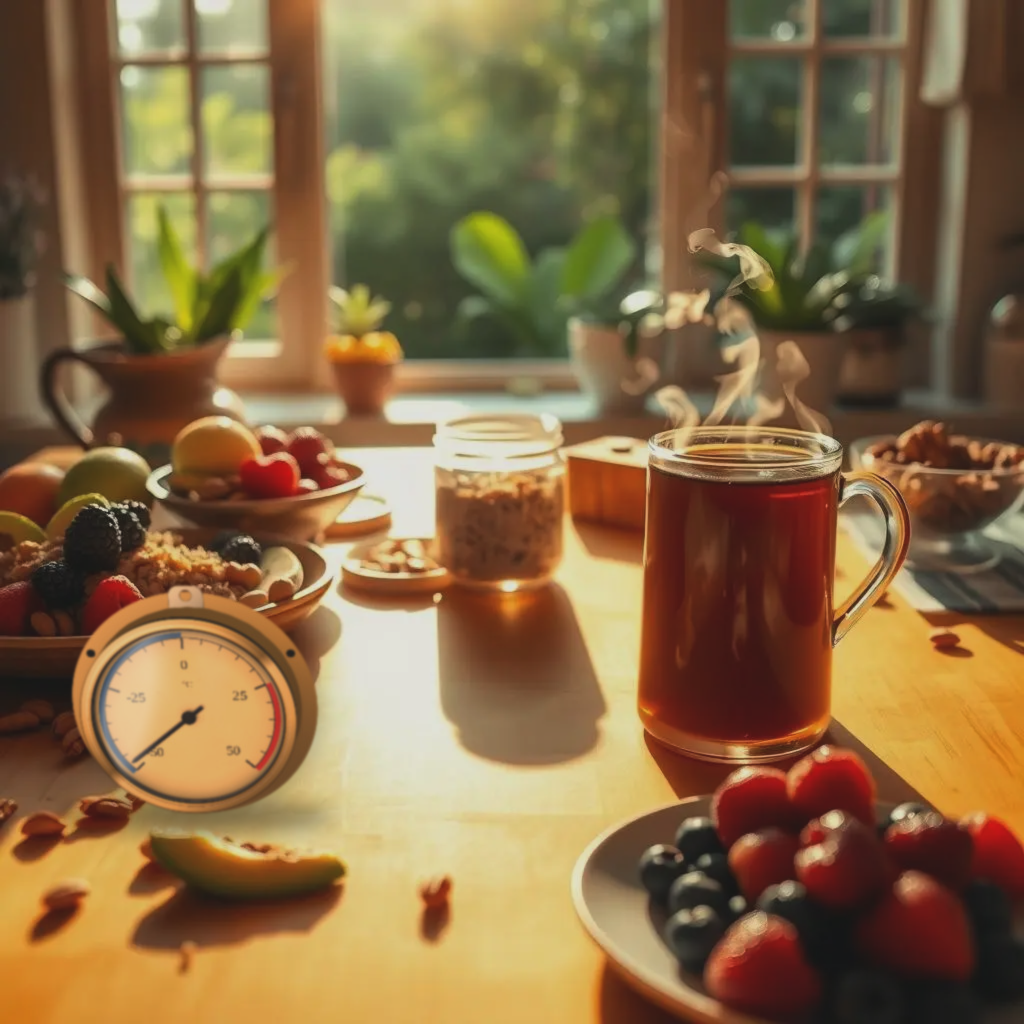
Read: -47.5 °C
